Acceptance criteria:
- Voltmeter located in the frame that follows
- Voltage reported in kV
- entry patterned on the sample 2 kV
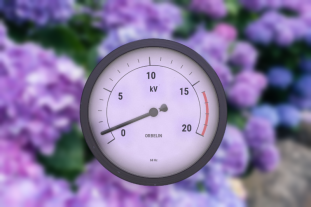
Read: 1 kV
